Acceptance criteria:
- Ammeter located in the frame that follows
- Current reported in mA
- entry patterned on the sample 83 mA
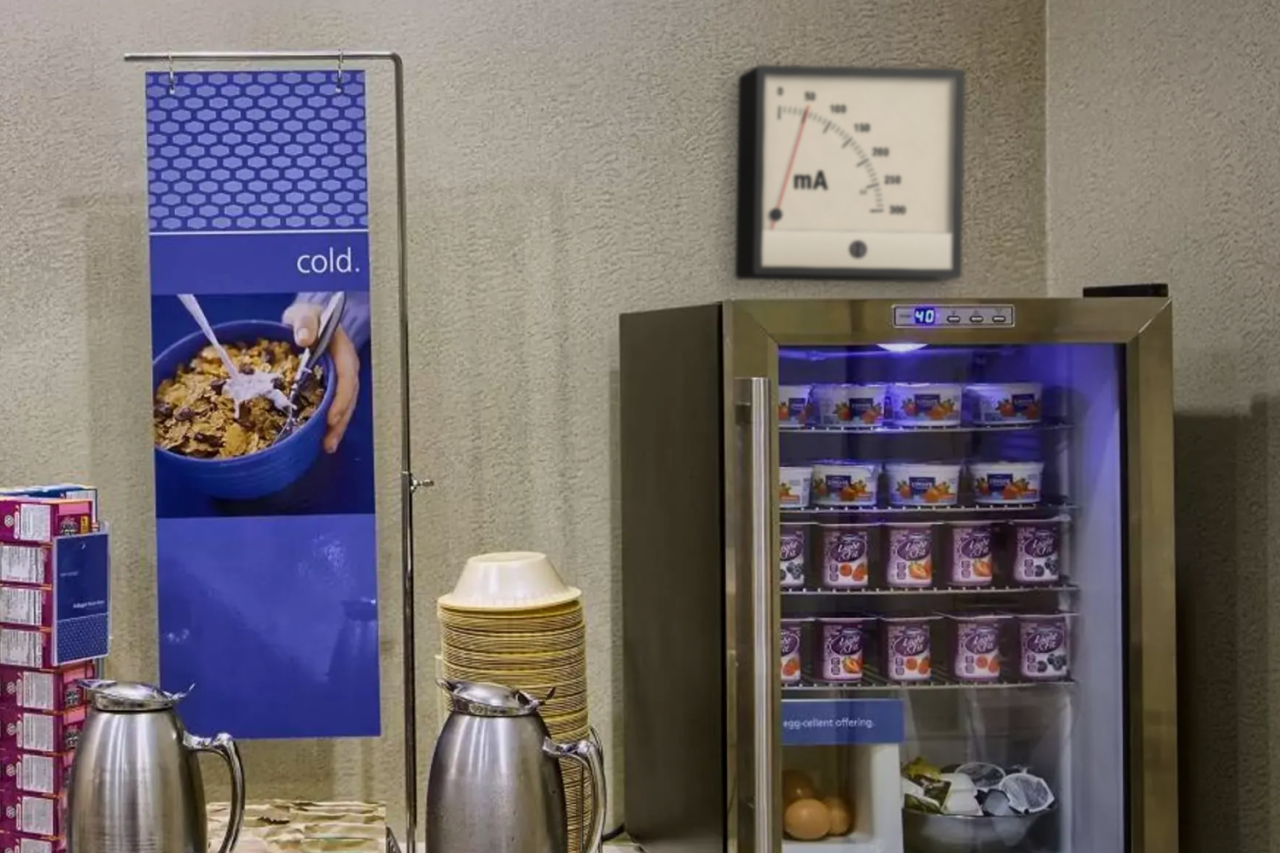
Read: 50 mA
